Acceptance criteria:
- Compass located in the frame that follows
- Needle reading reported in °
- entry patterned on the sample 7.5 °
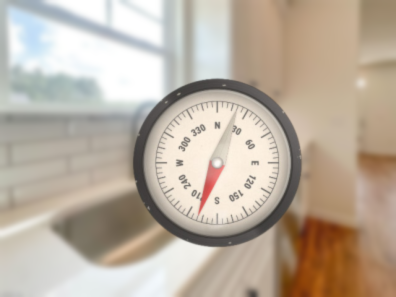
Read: 200 °
